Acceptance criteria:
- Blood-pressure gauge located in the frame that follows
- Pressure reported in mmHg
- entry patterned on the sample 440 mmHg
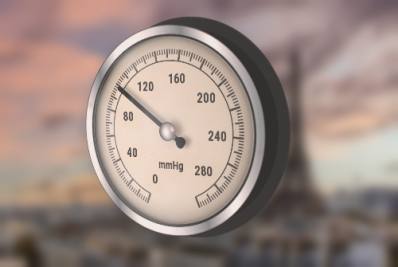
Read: 100 mmHg
